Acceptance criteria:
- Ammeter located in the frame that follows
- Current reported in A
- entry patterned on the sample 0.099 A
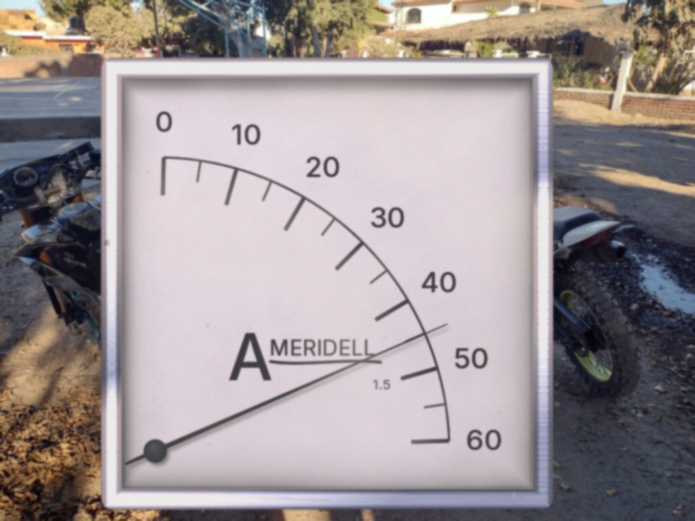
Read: 45 A
